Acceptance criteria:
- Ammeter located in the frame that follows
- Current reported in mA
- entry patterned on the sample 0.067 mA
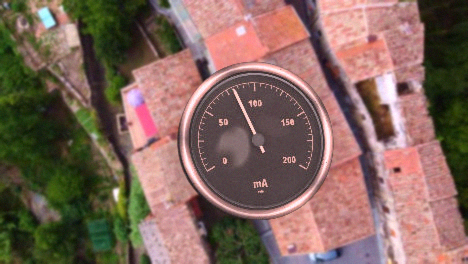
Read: 80 mA
